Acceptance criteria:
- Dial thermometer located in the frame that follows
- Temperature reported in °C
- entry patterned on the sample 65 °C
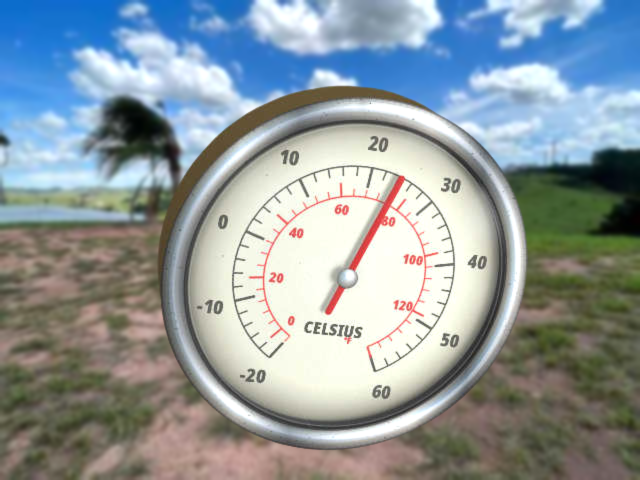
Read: 24 °C
